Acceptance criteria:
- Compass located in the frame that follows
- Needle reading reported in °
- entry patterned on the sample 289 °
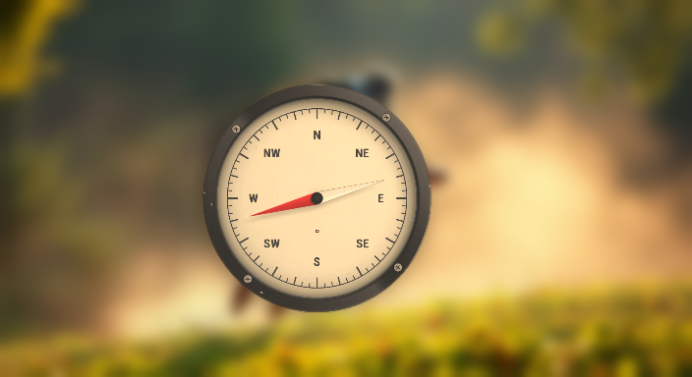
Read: 255 °
